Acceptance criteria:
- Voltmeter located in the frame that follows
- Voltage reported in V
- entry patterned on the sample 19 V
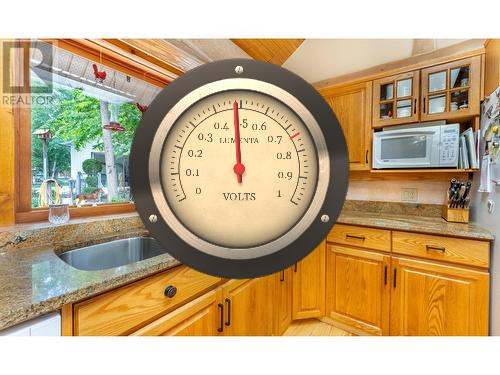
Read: 0.48 V
